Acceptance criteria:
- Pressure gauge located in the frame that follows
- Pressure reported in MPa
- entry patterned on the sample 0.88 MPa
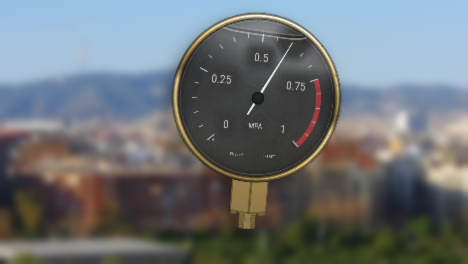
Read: 0.6 MPa
